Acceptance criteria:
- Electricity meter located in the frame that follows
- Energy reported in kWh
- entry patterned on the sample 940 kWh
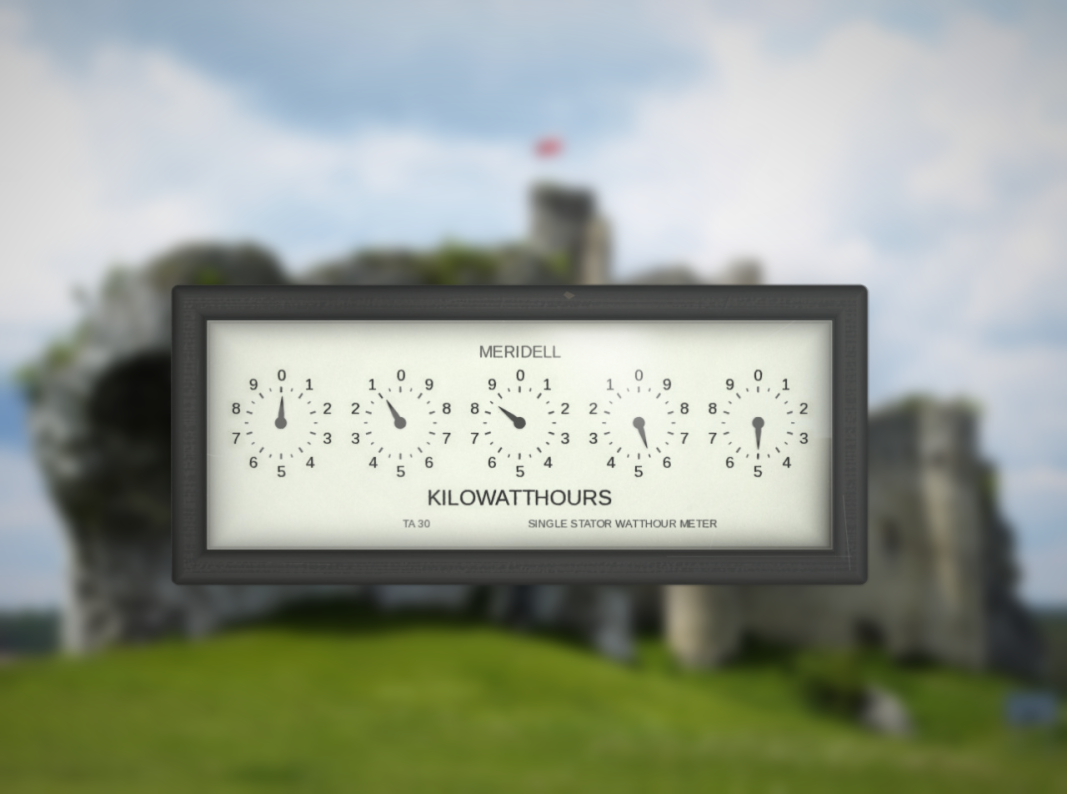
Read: 855 kWh
